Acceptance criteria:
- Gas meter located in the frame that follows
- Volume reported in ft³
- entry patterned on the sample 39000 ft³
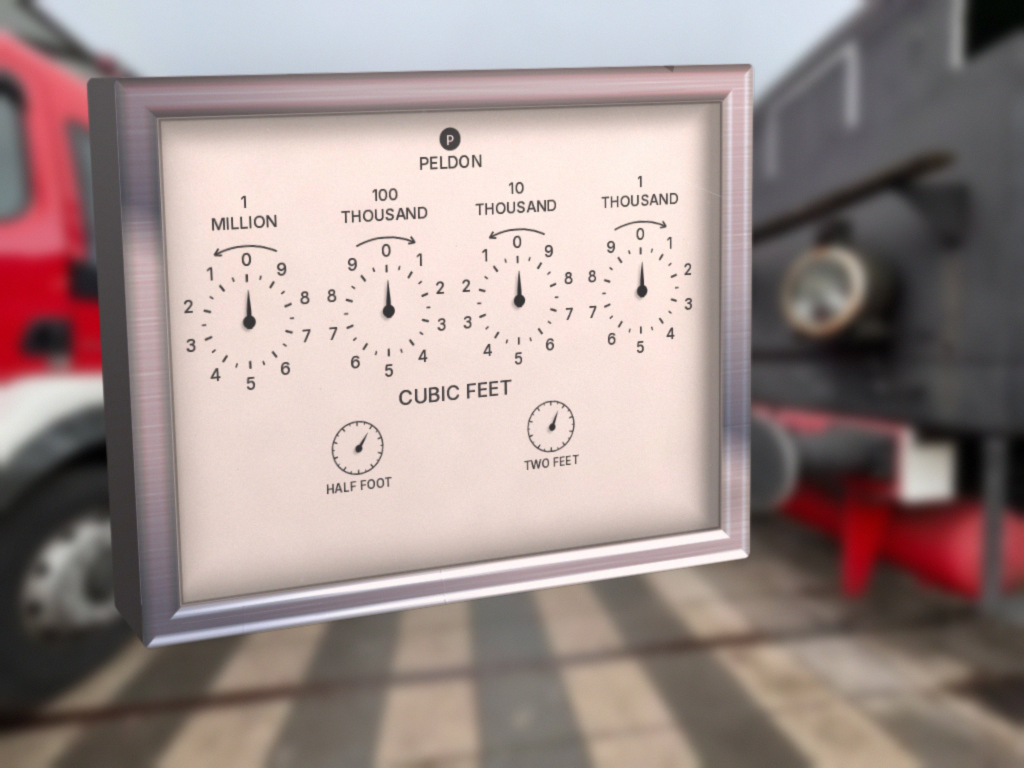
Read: 0 ft³
